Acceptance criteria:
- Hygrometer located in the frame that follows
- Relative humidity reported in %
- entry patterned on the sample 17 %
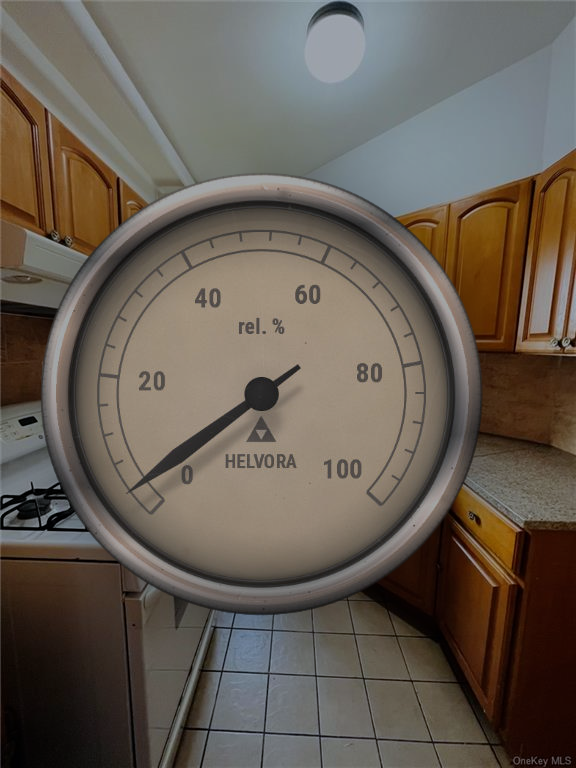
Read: 4 %
